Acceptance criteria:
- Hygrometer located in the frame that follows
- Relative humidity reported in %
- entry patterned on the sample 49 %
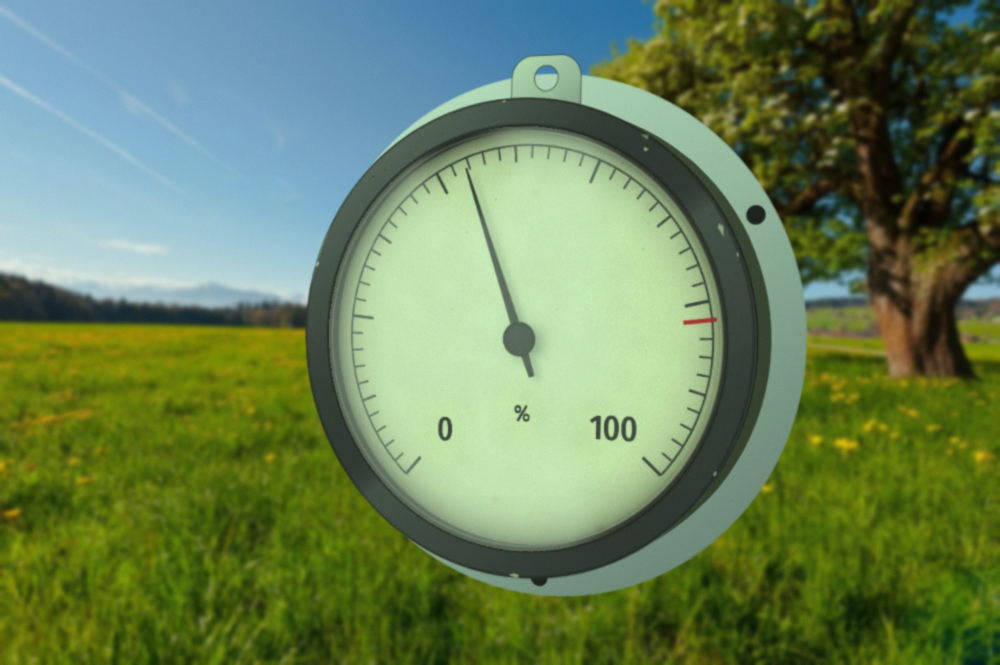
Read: 44 %
